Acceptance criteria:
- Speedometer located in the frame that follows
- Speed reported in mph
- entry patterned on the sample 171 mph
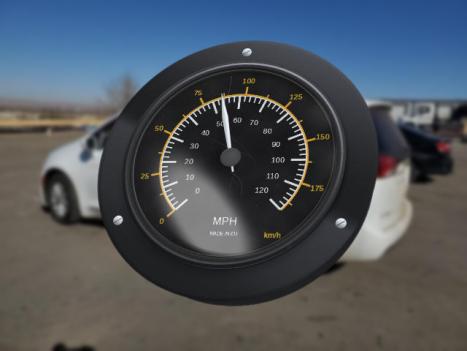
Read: 54 mph
